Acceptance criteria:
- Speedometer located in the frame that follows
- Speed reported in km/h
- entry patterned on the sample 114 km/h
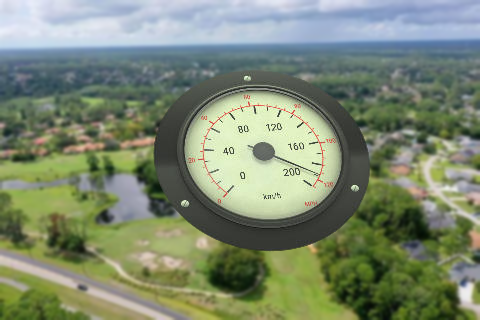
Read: 190 km/h
